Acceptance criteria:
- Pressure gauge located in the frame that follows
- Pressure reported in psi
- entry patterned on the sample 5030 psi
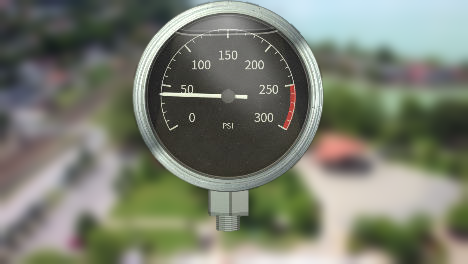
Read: 40 psi
